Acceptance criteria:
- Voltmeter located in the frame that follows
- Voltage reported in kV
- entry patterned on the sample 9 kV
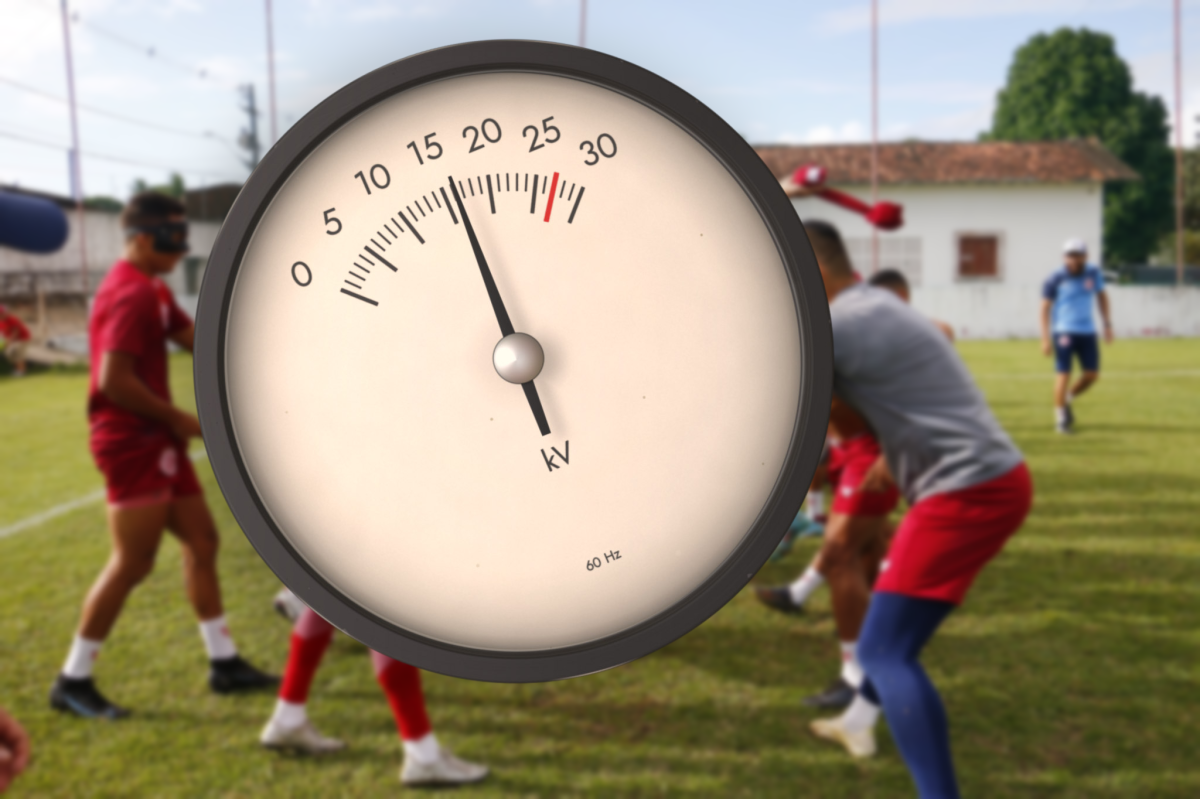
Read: 16 kV
